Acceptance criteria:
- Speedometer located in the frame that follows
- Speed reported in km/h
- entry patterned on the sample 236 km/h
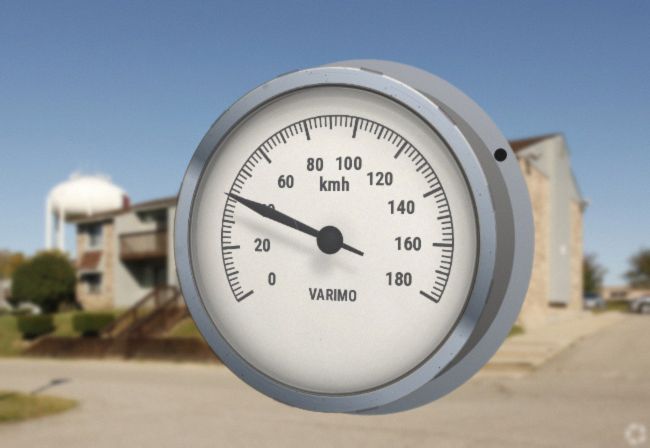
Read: 40 km/h
